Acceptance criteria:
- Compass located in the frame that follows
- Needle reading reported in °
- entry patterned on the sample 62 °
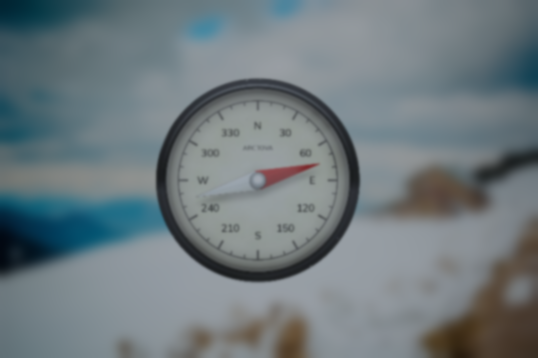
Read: 75 °
